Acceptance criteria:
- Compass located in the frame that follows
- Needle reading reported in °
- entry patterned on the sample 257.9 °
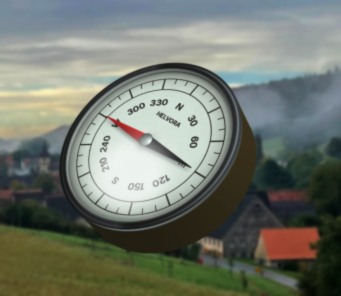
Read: 270 °
